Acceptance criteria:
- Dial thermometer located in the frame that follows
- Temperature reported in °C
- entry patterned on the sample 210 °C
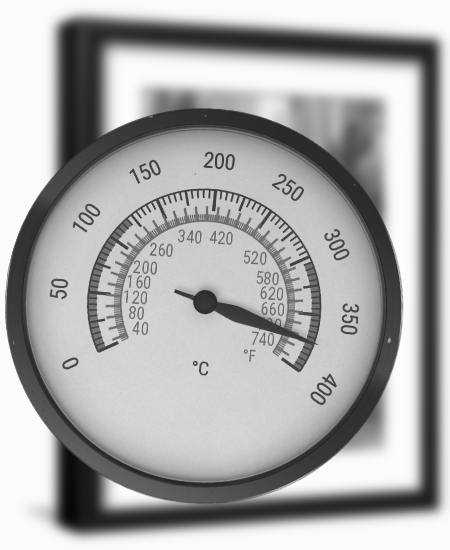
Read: 375 °C
